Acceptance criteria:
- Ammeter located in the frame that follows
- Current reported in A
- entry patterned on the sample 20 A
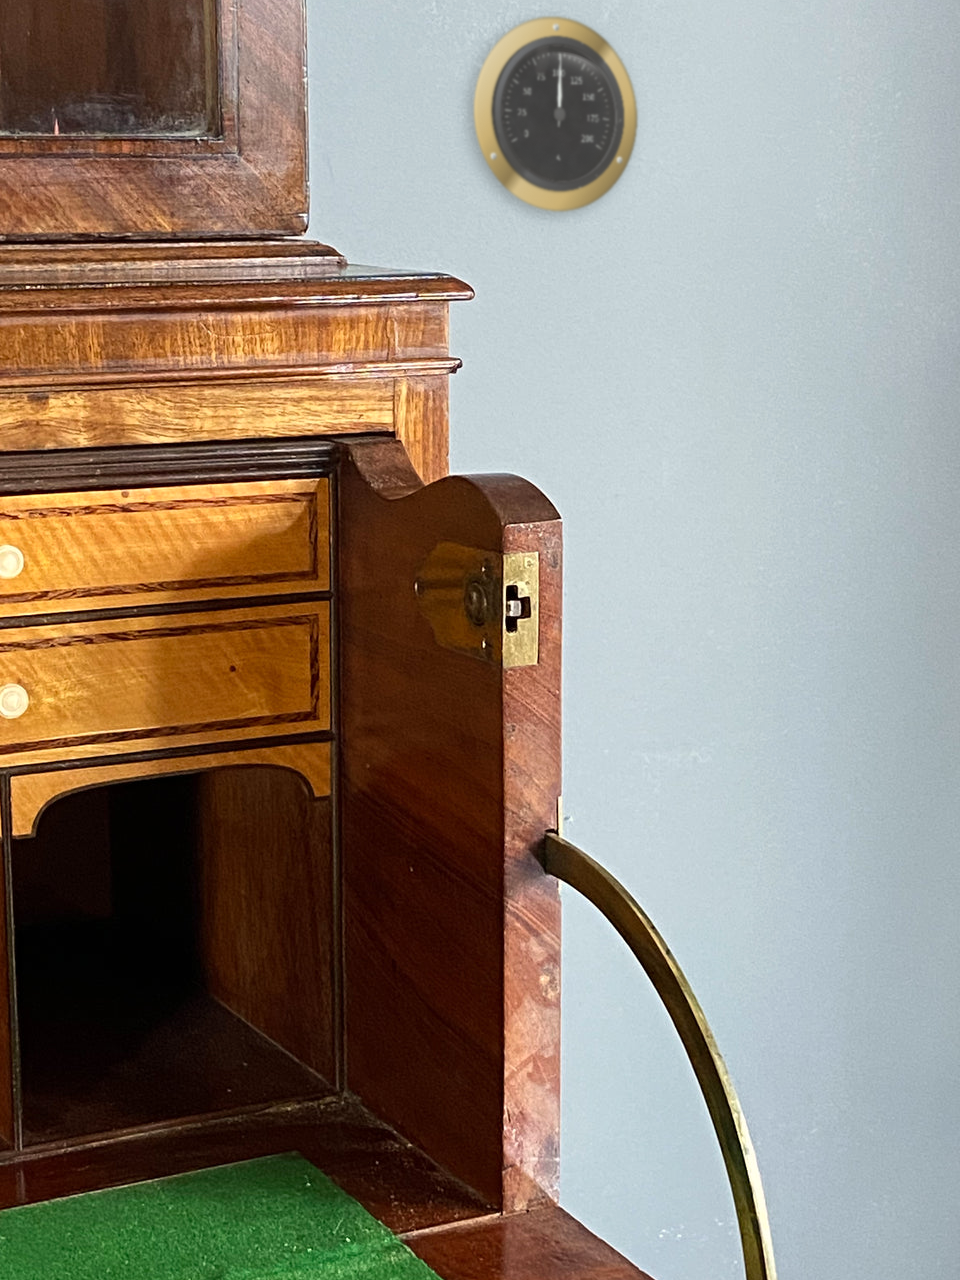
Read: 100 A
